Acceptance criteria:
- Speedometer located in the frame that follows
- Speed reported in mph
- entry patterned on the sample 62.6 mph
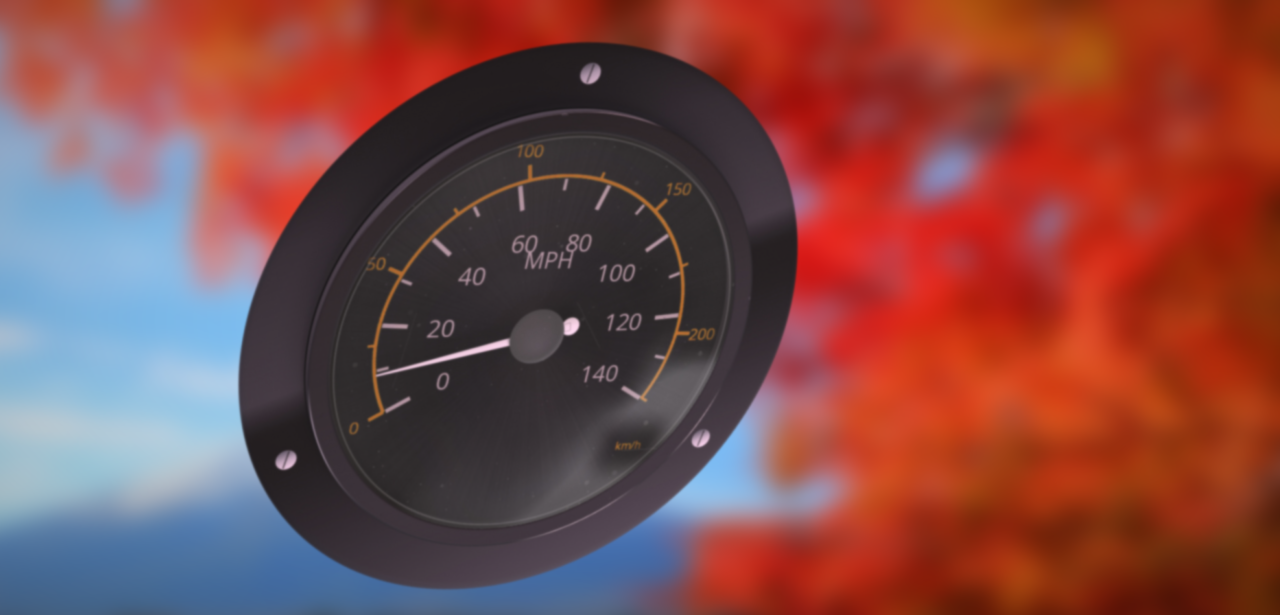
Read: 10 mph
